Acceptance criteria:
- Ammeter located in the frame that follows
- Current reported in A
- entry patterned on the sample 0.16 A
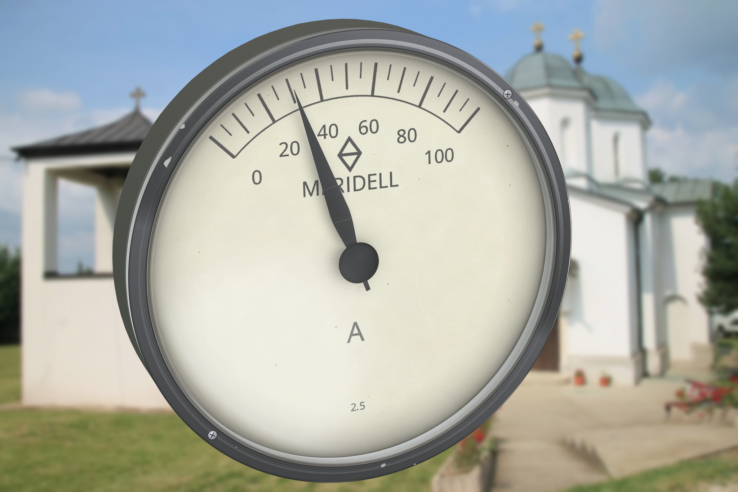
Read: 30 A
